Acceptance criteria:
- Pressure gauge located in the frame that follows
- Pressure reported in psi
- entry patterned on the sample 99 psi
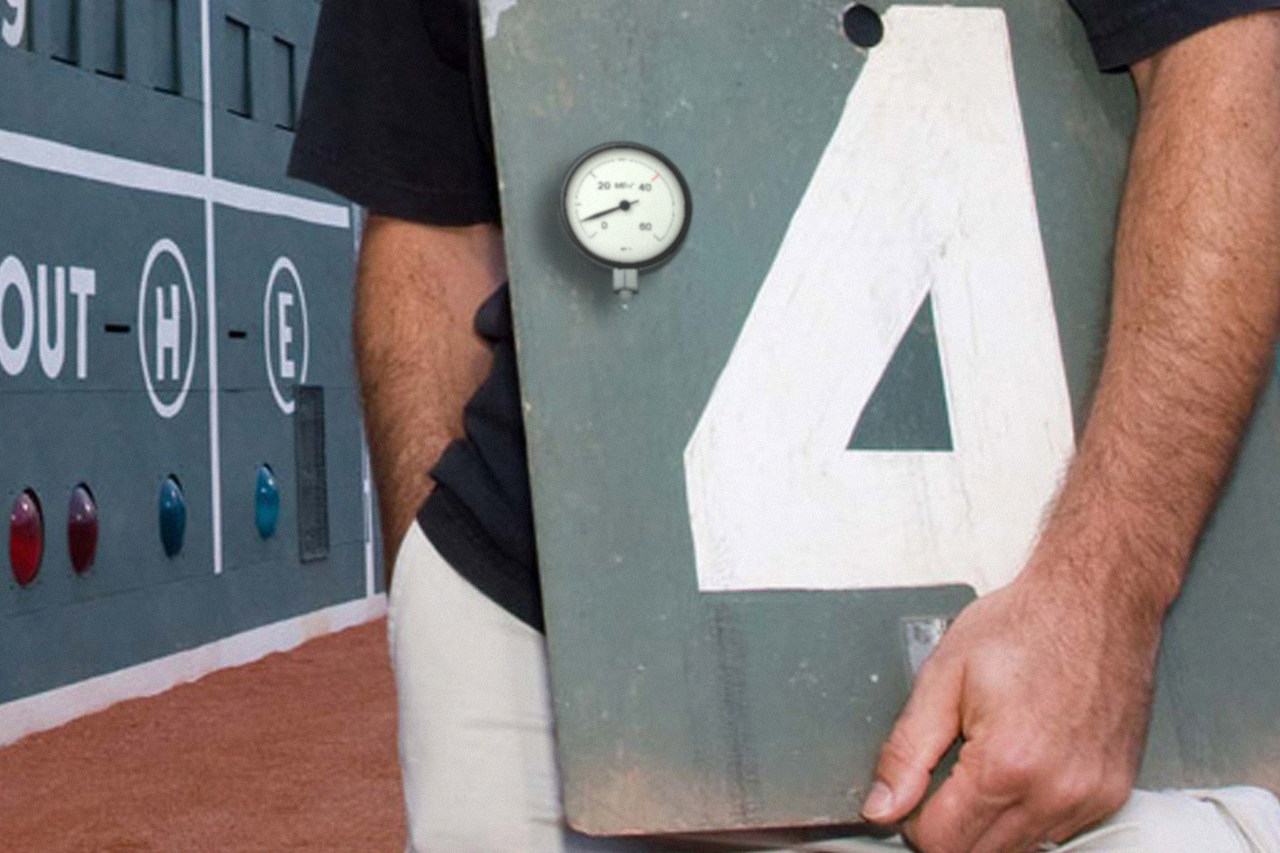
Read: 5 psi
